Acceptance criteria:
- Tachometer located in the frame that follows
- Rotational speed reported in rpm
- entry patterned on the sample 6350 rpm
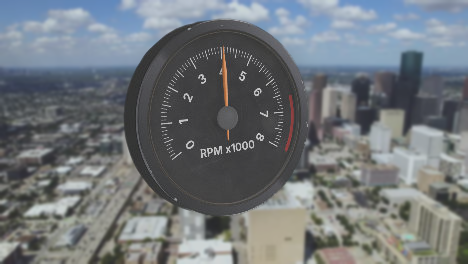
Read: 4000 rpm
